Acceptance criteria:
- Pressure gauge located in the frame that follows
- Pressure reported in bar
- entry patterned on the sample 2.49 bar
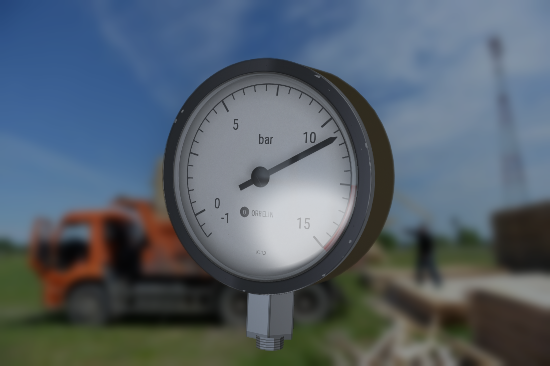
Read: 10.75 bar
